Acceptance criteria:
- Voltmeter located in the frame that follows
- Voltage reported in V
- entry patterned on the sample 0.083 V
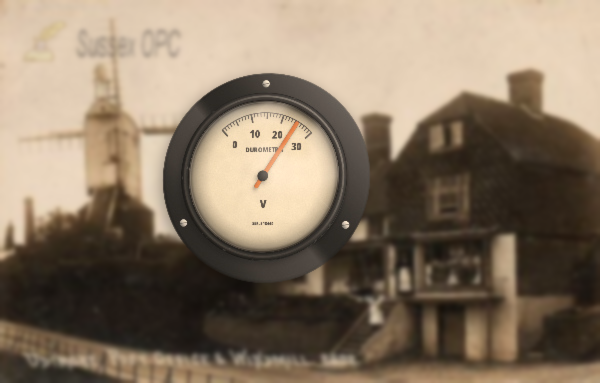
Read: 25 V
